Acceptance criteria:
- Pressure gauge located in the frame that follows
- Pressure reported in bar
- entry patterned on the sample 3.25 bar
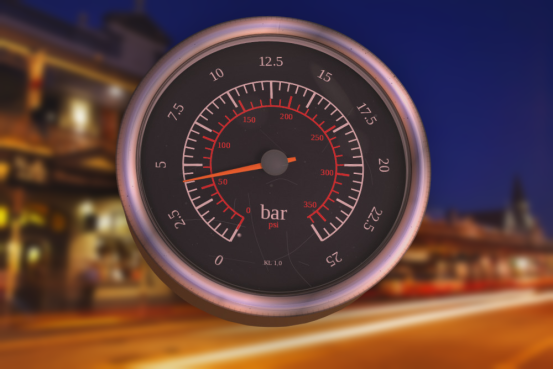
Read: 4 bar
